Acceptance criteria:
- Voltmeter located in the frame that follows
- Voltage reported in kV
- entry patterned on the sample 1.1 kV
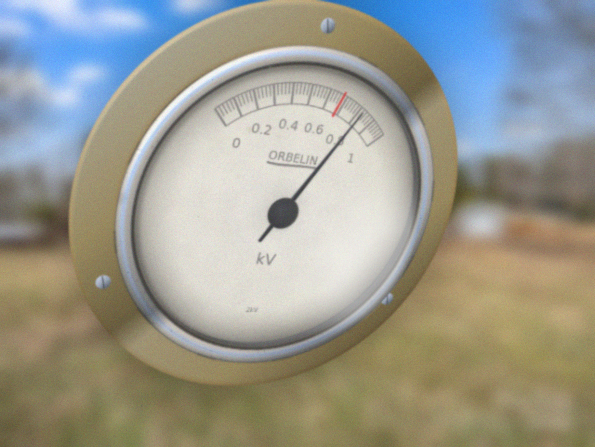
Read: 0.8 kV
